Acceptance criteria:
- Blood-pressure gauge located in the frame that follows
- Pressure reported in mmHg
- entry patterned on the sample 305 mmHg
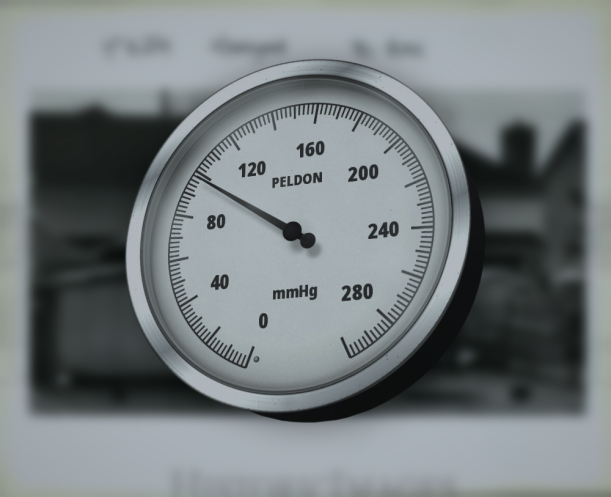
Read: 98 mmHg
